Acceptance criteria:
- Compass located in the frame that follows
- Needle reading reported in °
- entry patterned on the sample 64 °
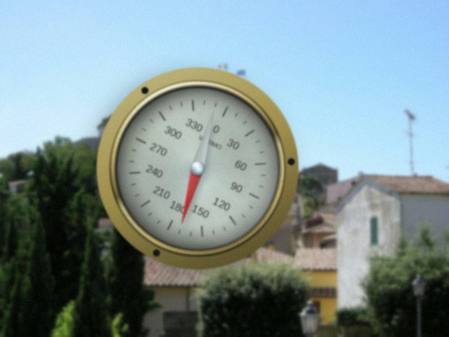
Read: 170 °
